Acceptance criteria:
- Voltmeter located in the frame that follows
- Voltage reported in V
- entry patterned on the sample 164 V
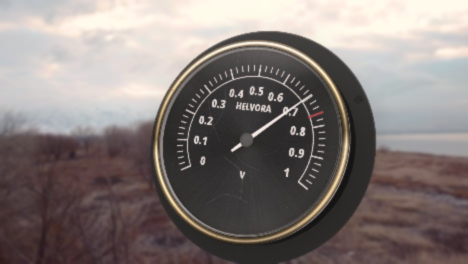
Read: 0.7 V
